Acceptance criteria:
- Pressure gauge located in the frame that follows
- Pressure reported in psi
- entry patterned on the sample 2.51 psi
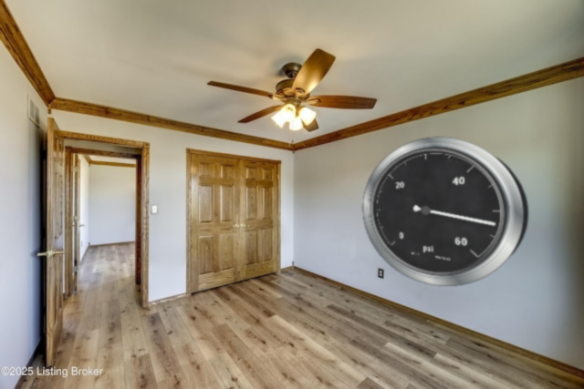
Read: 52.5 psi
